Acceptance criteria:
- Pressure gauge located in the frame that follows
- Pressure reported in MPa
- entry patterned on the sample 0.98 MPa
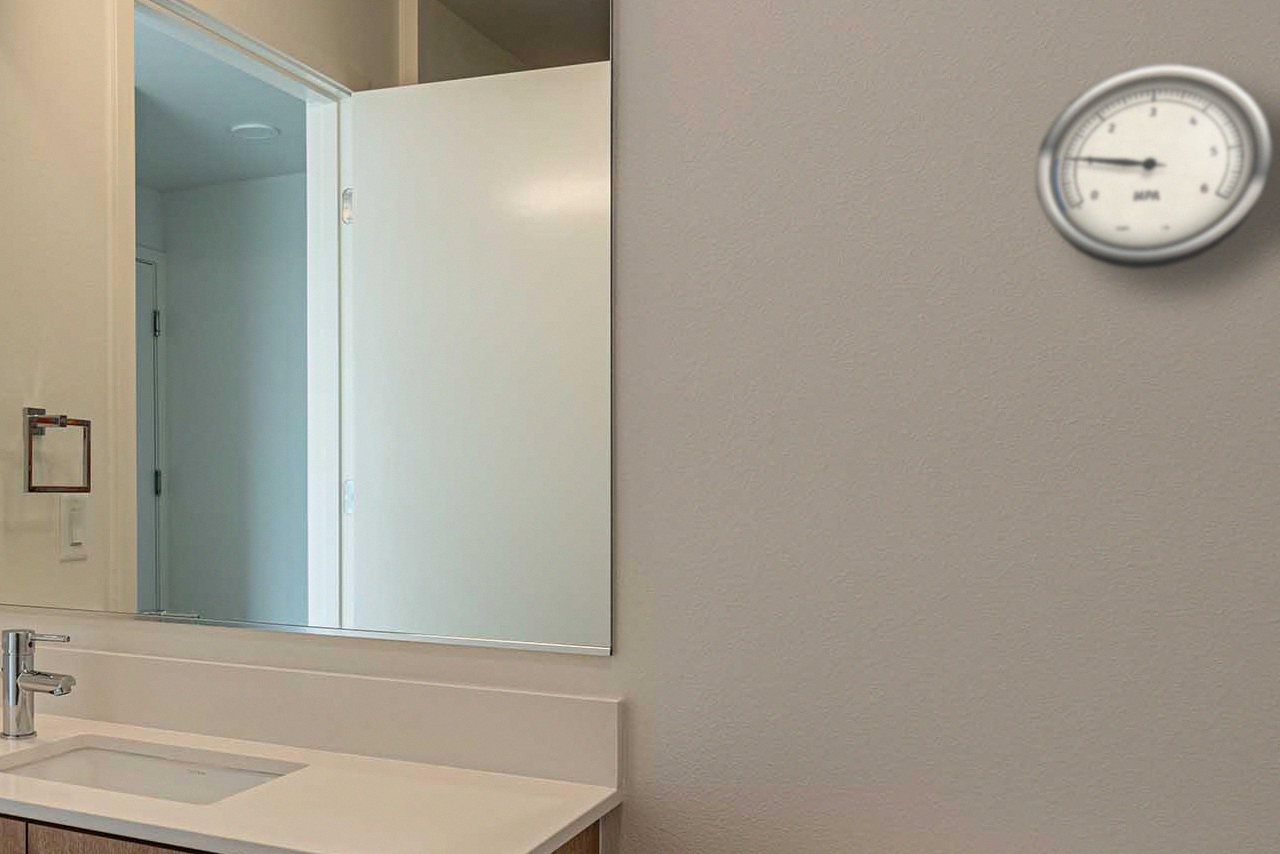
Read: 1 MPa
